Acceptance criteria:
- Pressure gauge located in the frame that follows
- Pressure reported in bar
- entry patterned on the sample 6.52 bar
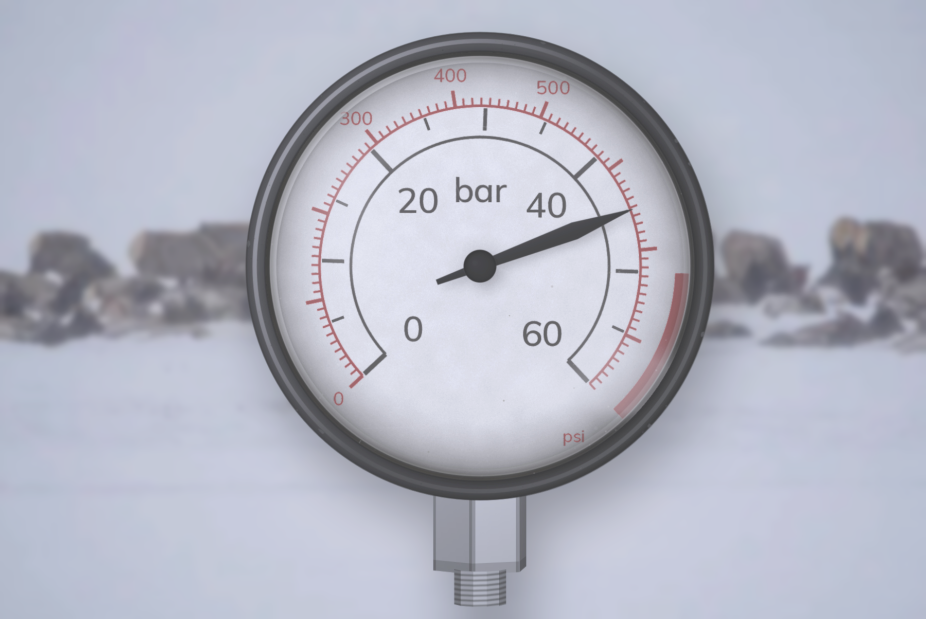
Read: 45 bar
